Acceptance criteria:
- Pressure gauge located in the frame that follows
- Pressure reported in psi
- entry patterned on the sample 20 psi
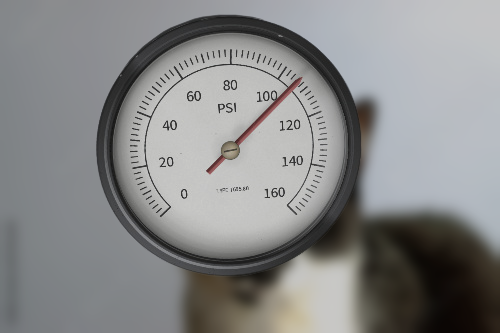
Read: 106 psi
